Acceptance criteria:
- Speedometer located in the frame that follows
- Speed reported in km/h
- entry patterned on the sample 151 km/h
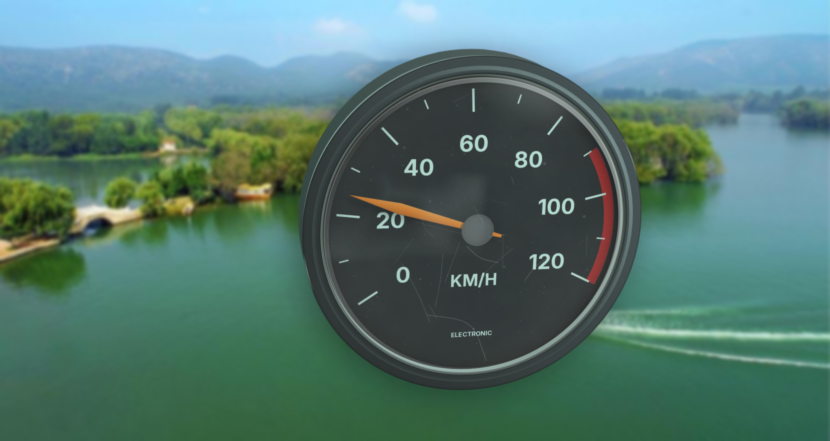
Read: 25 km/h
